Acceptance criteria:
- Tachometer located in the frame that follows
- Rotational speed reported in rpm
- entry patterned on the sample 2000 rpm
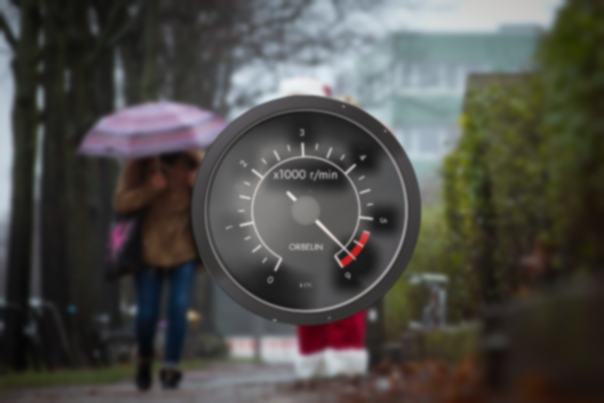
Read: 5750 rpm
